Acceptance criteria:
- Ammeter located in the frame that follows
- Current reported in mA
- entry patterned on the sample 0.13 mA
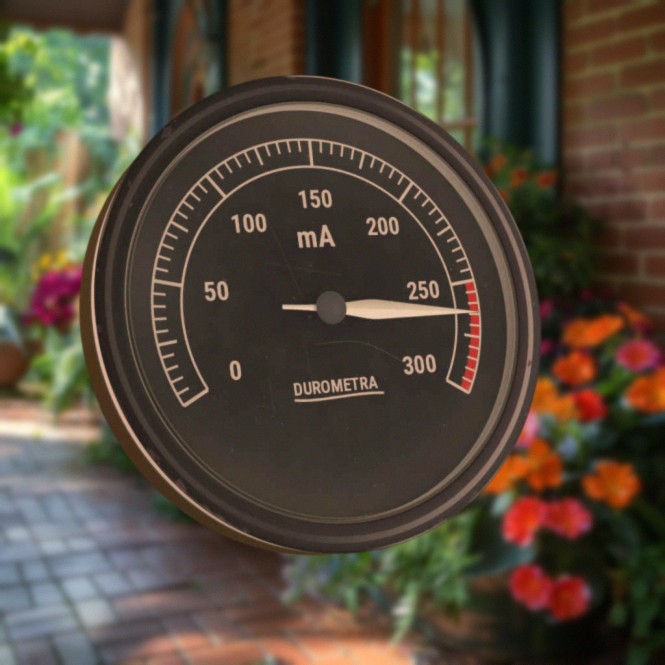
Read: 265 mA
